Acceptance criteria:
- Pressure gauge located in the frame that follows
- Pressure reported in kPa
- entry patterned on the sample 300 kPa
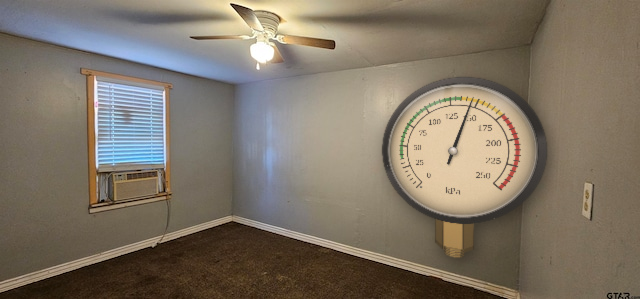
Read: 145 kPa
